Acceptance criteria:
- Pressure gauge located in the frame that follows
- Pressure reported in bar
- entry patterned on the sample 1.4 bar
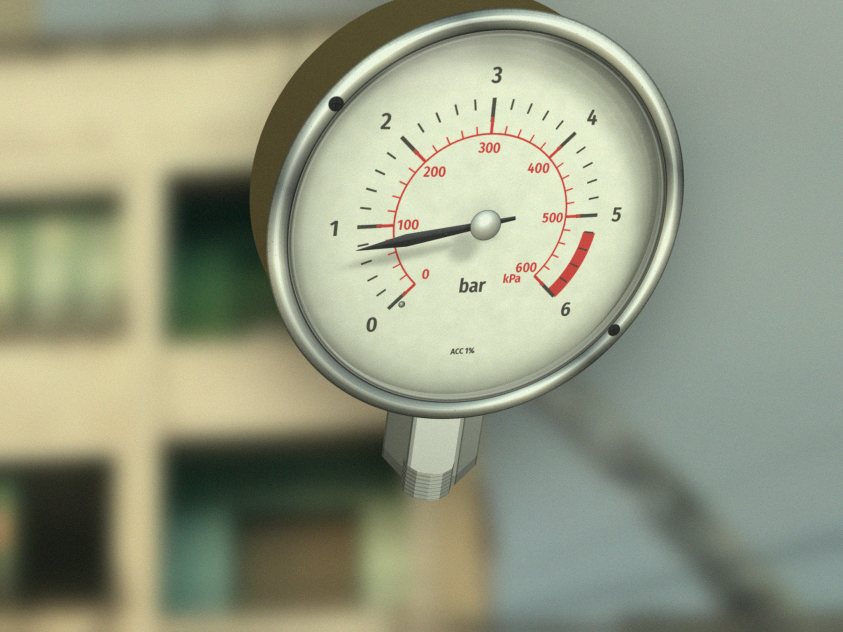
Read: 0.8 bar
